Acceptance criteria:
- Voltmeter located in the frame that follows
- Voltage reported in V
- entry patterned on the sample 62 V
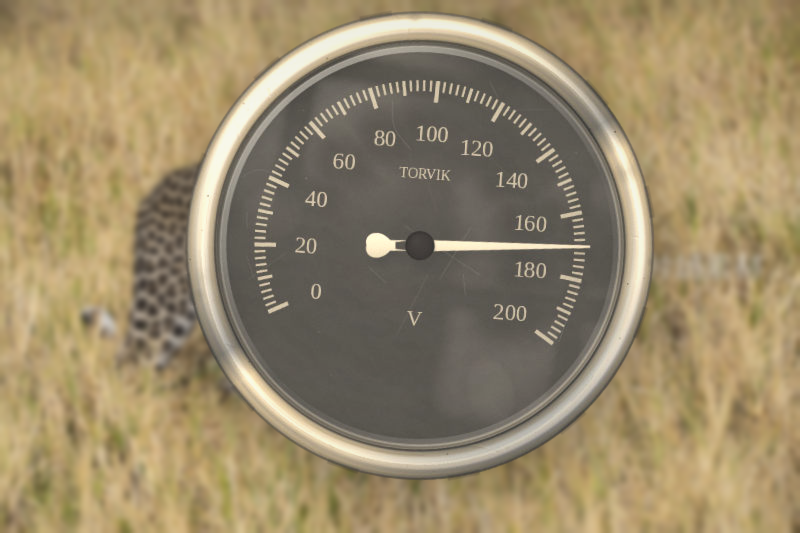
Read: 170 V
